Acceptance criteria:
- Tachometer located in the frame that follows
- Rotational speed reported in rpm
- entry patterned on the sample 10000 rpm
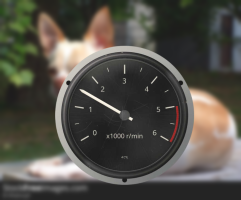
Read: 1500 rpm
